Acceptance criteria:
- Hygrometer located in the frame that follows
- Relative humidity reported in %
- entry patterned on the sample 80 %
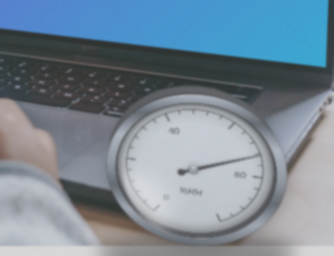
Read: 72 %
